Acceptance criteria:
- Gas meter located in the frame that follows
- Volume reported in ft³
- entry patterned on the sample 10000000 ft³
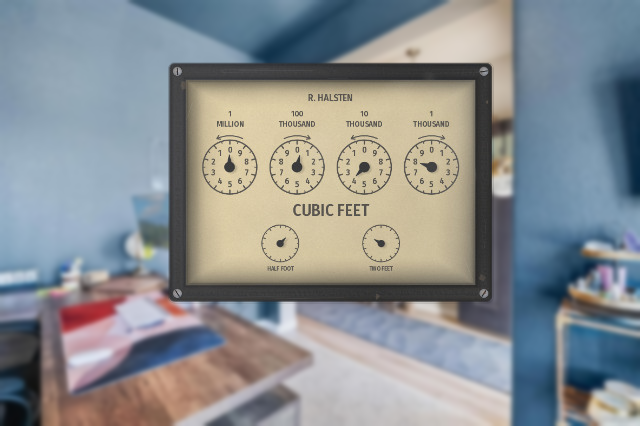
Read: 3800 ft³
